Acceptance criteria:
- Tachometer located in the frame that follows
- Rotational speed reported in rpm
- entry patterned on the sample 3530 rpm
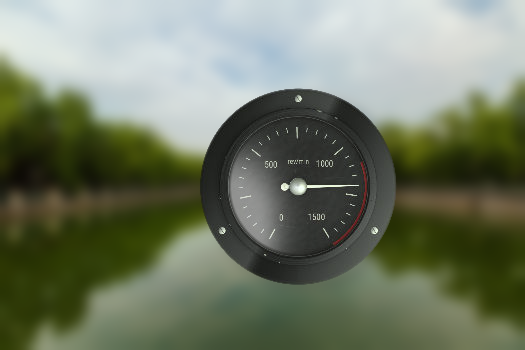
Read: 1200 rpm
